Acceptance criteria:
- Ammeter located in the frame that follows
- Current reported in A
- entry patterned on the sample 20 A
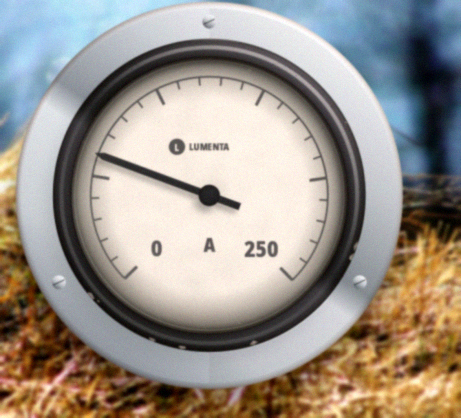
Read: 60 A
